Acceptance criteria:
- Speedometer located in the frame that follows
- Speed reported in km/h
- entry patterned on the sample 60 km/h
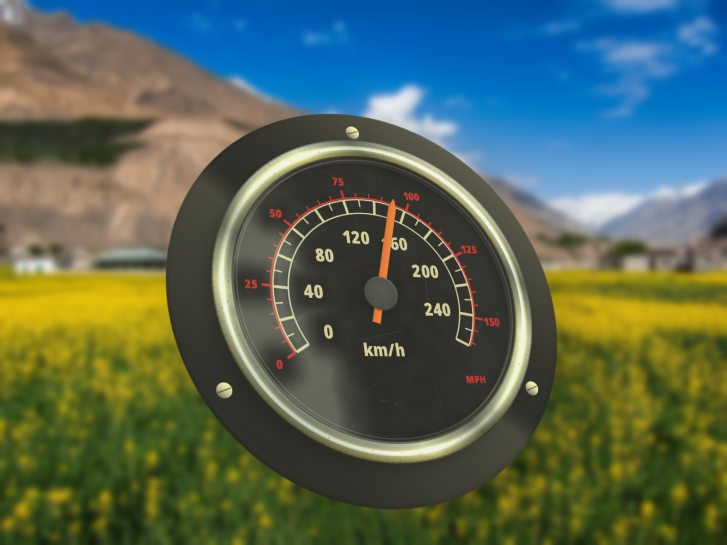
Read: 150 km/h
